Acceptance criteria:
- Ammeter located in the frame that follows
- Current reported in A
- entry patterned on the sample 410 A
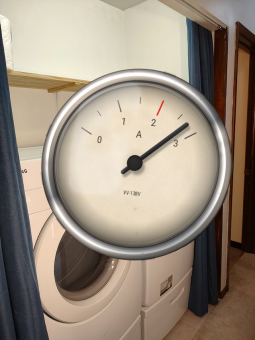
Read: 2.75 A
